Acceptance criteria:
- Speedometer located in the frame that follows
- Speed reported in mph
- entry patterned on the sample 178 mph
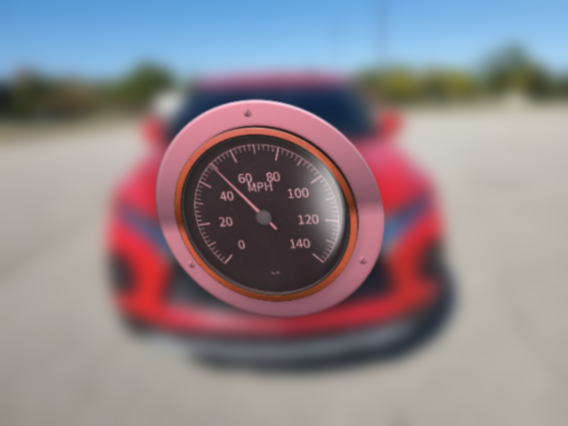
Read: 50 mph
